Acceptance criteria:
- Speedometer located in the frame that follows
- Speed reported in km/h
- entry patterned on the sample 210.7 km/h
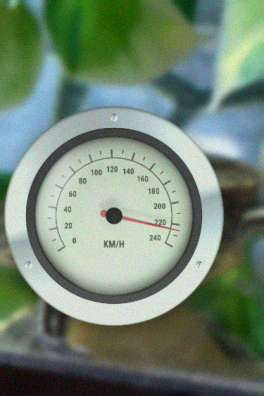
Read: 225 km/h
